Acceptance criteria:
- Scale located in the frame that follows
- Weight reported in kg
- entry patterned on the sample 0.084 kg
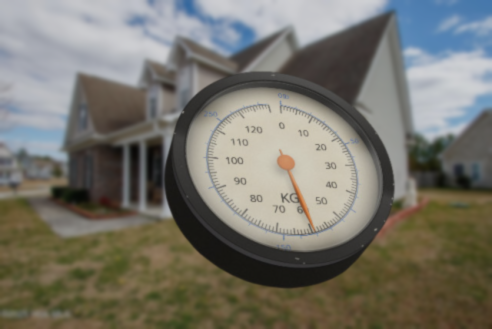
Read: 60 kg
